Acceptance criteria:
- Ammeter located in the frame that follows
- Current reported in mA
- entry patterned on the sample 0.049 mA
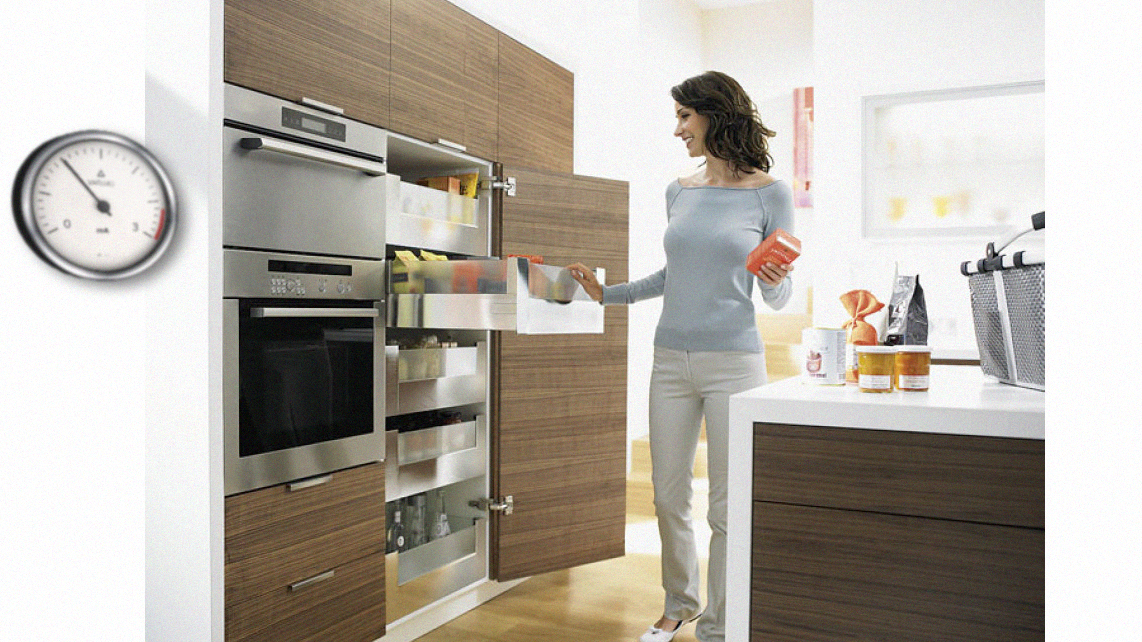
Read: 1 mA
